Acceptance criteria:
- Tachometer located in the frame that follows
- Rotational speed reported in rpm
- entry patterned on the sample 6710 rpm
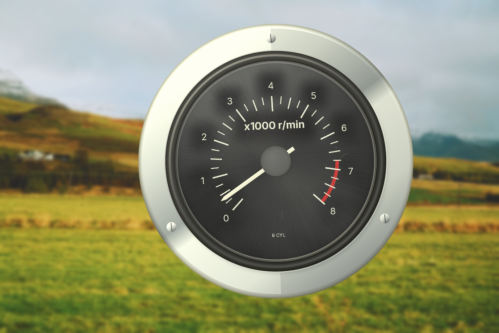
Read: 375 rpm
